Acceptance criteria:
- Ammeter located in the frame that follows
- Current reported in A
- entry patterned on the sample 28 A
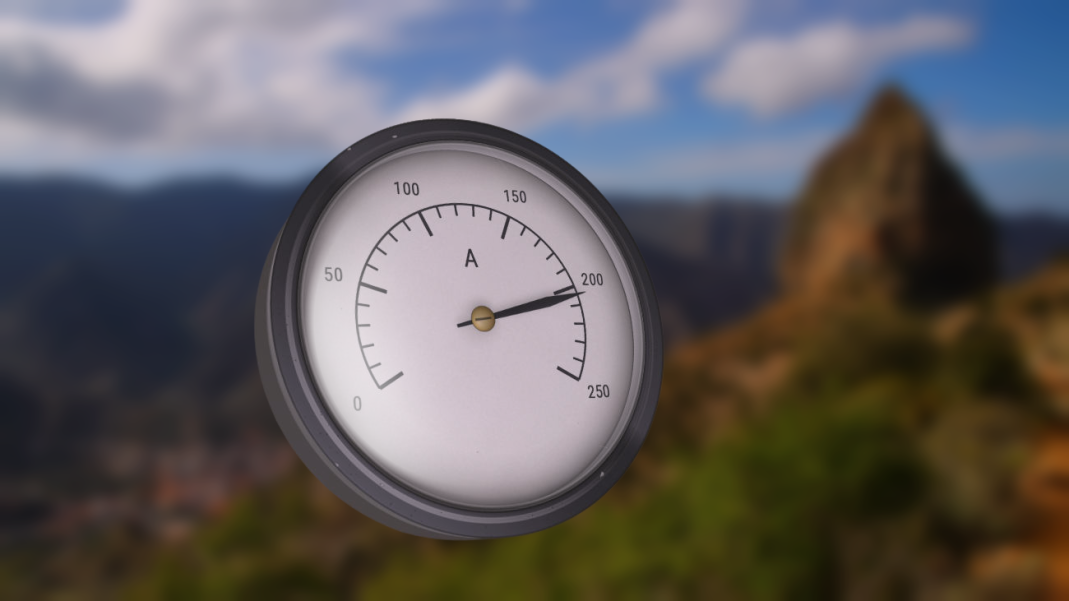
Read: 205 A
